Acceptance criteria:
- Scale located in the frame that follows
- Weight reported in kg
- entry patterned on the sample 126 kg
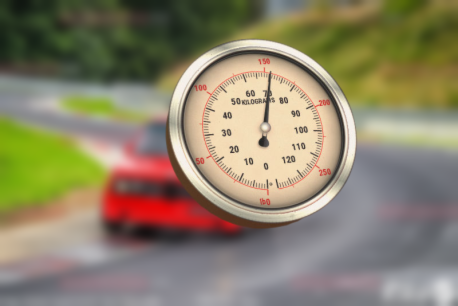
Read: 70 kg
